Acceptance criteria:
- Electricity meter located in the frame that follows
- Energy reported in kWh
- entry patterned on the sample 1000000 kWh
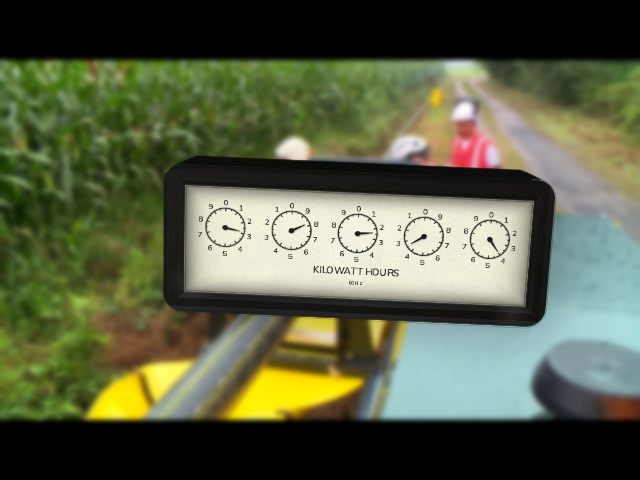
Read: 28234 kWh
